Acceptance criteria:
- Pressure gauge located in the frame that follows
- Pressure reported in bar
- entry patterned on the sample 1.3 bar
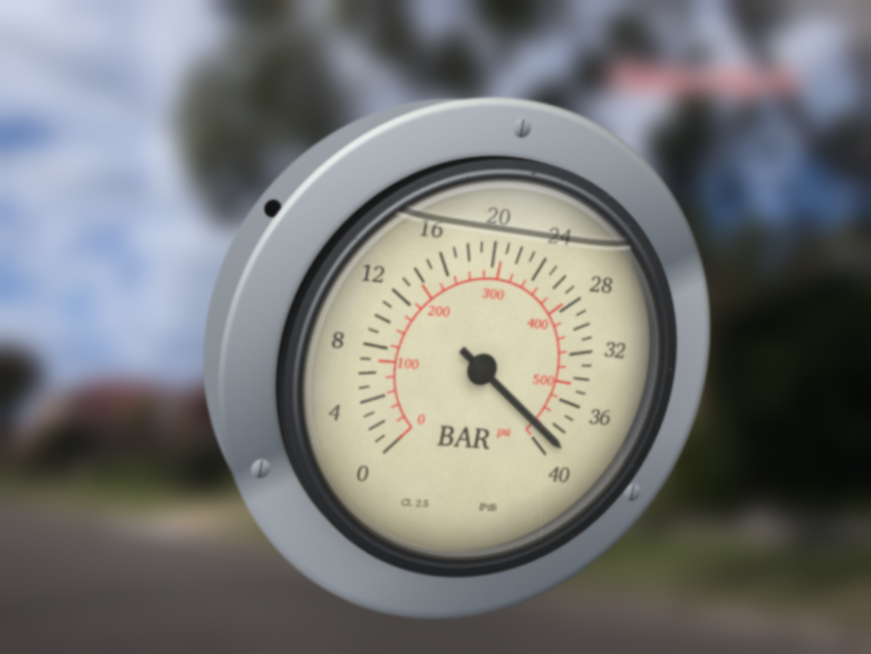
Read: 39 bar
